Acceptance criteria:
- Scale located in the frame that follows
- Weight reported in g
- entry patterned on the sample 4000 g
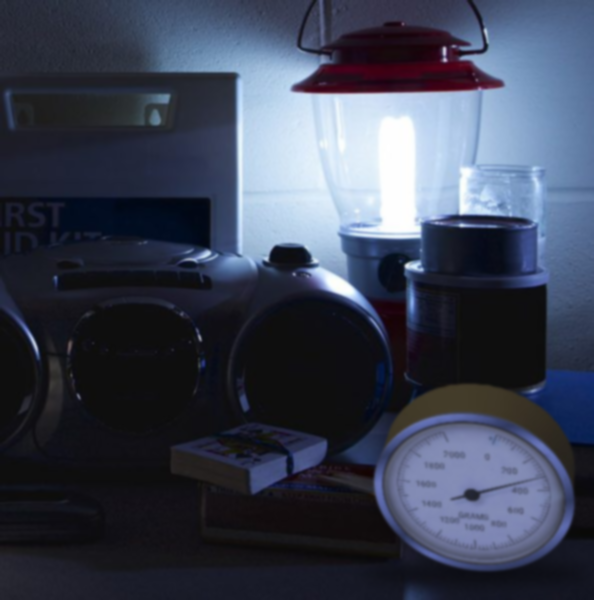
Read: 300 g
